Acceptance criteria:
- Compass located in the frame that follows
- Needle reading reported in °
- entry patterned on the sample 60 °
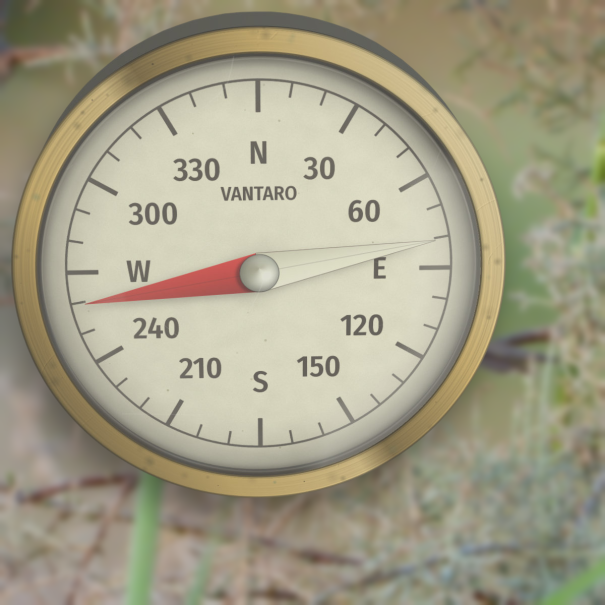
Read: 260 °
